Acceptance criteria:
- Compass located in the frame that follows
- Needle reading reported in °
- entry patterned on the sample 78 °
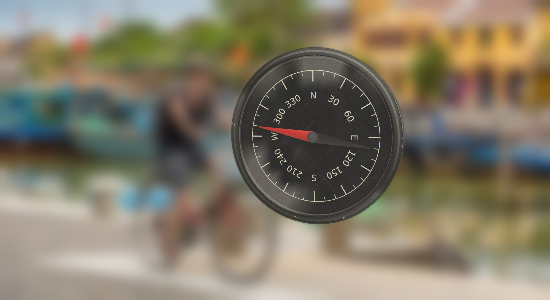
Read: 280 °
